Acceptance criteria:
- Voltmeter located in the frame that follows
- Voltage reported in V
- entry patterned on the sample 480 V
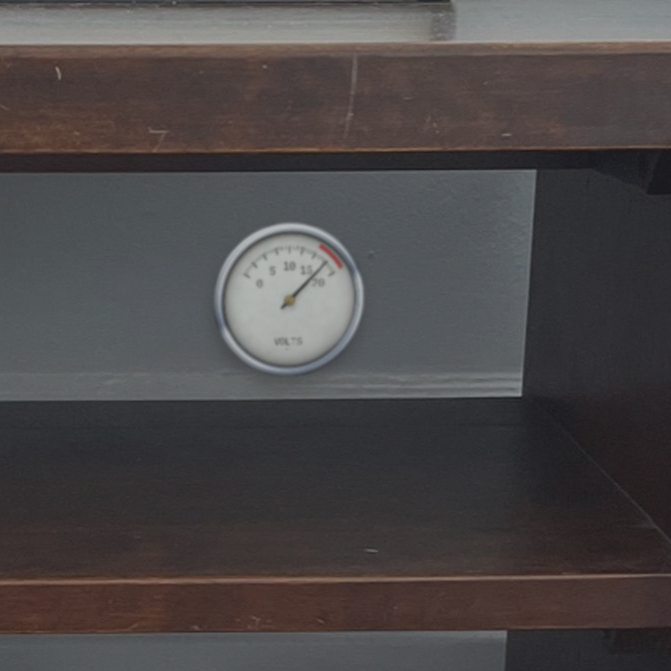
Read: 17.5 V
